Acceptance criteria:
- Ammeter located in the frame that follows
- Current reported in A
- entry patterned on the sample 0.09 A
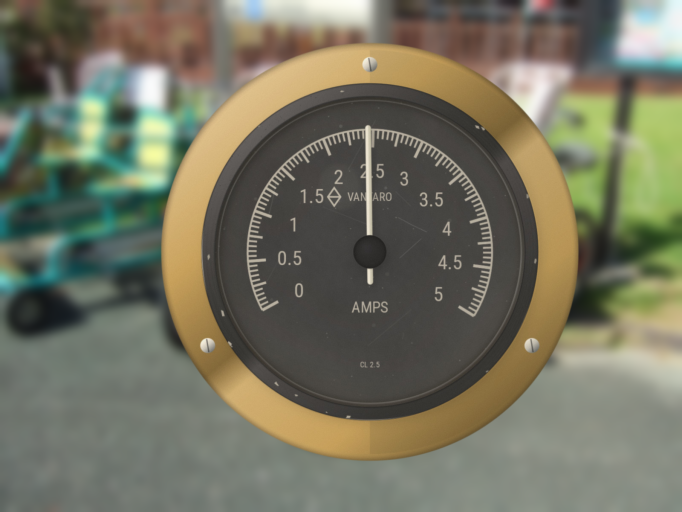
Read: 2.45 A
